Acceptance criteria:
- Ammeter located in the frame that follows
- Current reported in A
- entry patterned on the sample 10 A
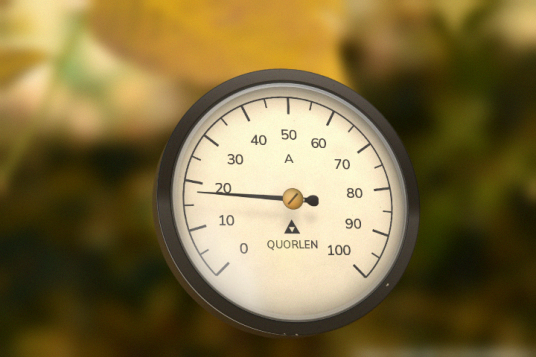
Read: 17.5 A
